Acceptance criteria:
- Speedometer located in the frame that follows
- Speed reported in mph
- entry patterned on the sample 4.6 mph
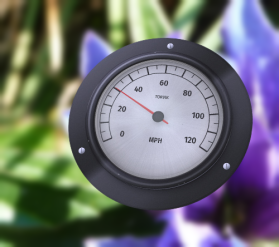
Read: 30 mph
